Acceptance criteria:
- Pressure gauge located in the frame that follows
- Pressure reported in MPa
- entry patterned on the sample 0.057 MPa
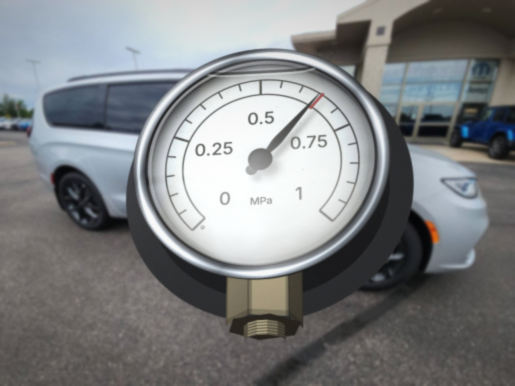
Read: 0.65 MPa
